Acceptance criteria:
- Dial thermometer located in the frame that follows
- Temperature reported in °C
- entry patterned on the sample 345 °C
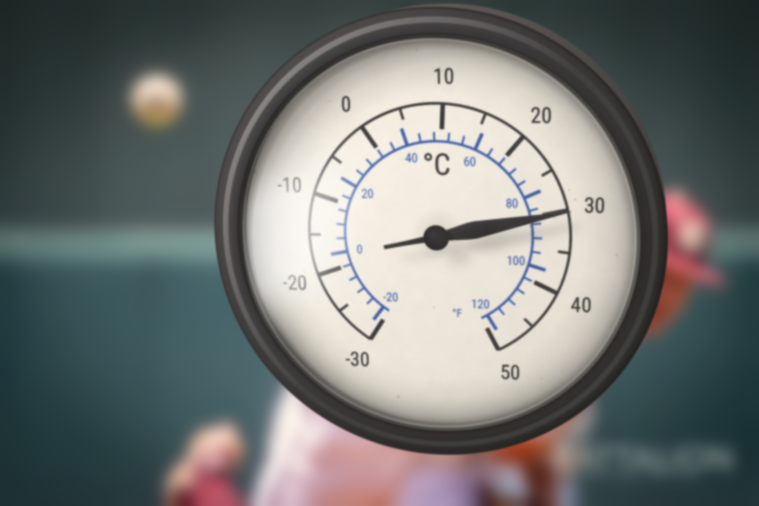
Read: 30 °C
